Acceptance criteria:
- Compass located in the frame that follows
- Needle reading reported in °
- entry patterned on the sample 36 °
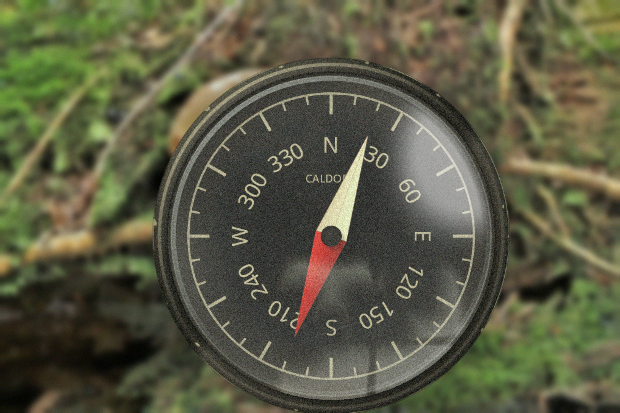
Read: 200 °
